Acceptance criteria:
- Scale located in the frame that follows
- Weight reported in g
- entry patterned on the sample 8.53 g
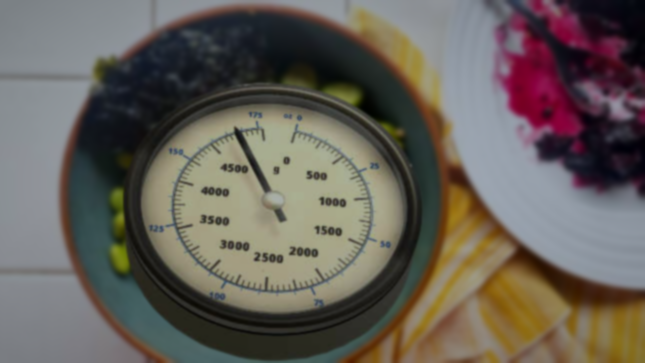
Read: 4750 g
